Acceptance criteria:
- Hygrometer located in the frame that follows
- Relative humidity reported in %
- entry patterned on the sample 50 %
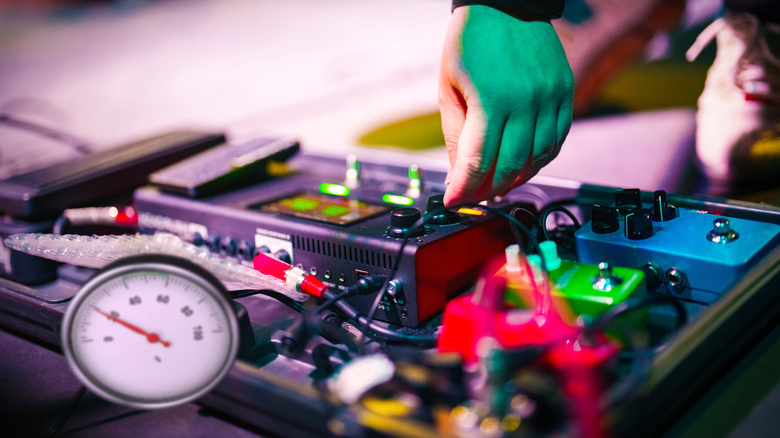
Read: 20 %
